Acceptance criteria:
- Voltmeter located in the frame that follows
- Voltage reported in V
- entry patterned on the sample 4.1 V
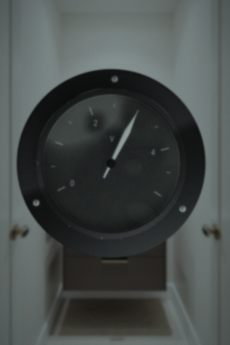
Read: 3 V
